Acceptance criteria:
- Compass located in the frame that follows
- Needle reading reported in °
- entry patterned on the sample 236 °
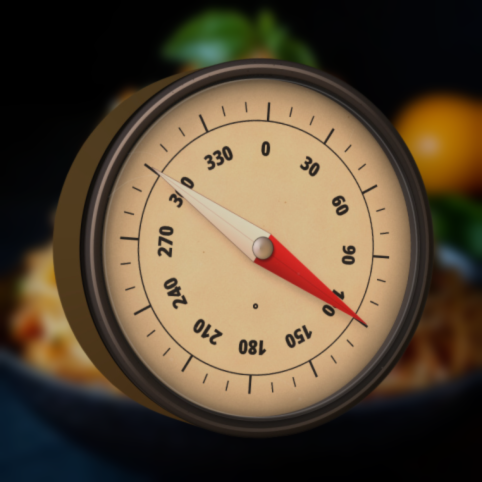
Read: 120 °
